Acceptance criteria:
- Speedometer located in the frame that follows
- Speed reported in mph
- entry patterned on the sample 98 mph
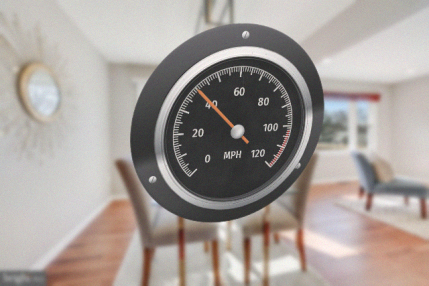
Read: 40 mph
